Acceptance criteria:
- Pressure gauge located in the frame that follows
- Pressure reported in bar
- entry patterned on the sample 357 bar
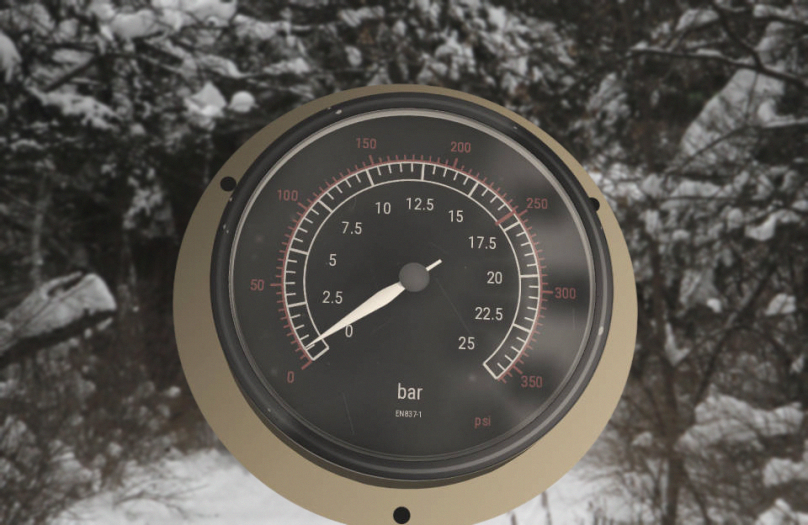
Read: 0.5 bar
